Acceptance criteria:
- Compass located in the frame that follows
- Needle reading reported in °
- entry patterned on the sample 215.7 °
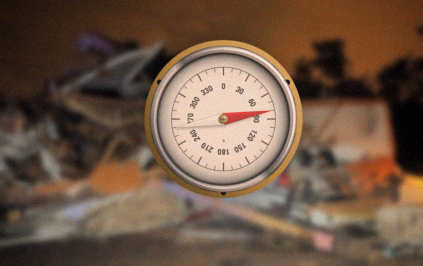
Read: 80 °
